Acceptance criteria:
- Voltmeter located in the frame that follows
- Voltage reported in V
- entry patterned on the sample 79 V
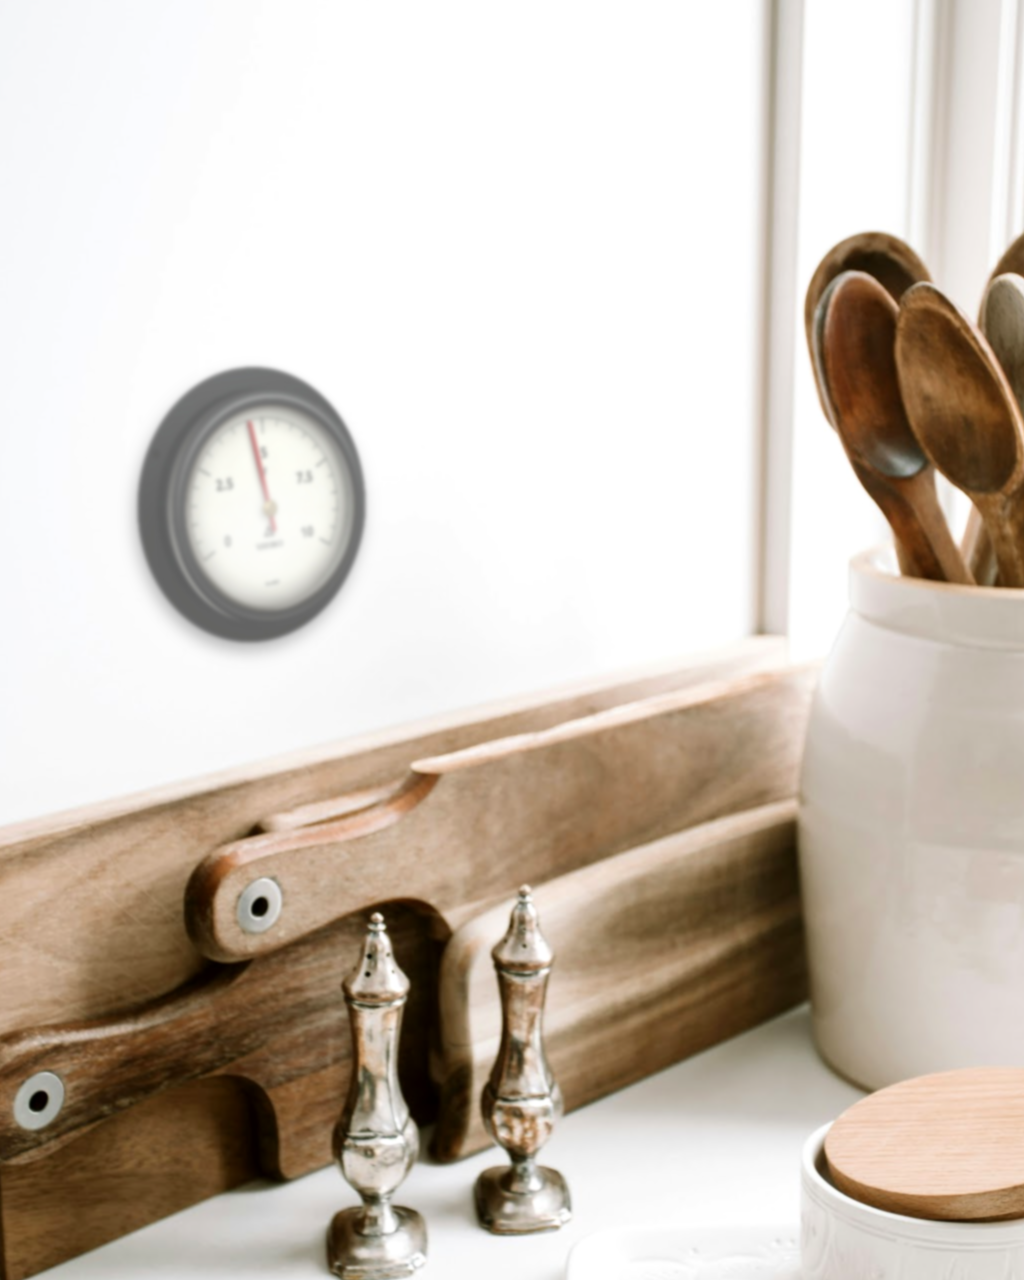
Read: 4.5 V
